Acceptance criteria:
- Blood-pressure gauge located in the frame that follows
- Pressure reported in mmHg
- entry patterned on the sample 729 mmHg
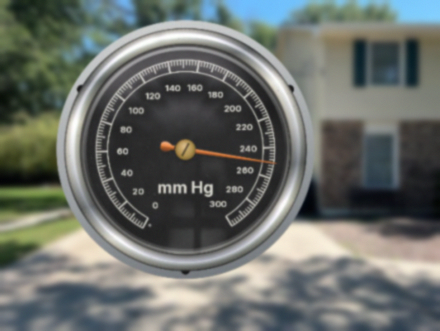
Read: 250 mmHg
